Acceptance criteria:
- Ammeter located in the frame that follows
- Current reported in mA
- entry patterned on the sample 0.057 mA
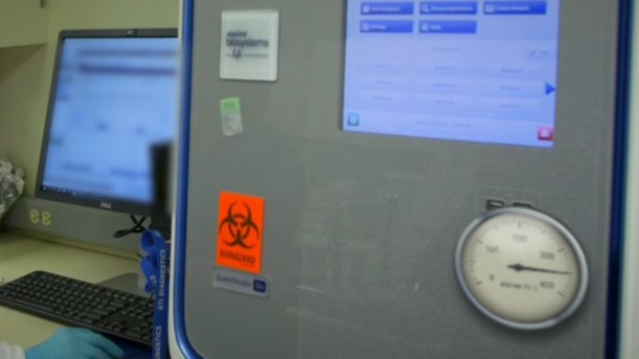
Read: 350 mA
